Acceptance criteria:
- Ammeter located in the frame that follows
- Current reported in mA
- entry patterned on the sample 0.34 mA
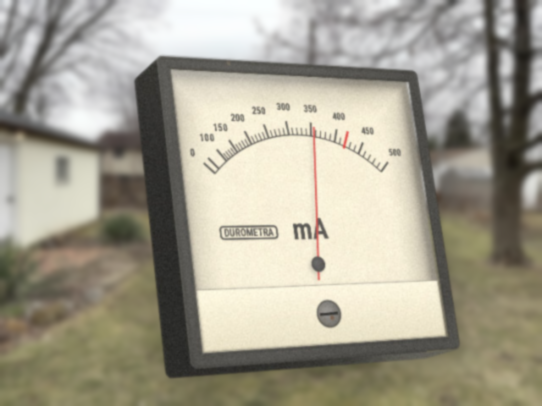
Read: 350 mA
